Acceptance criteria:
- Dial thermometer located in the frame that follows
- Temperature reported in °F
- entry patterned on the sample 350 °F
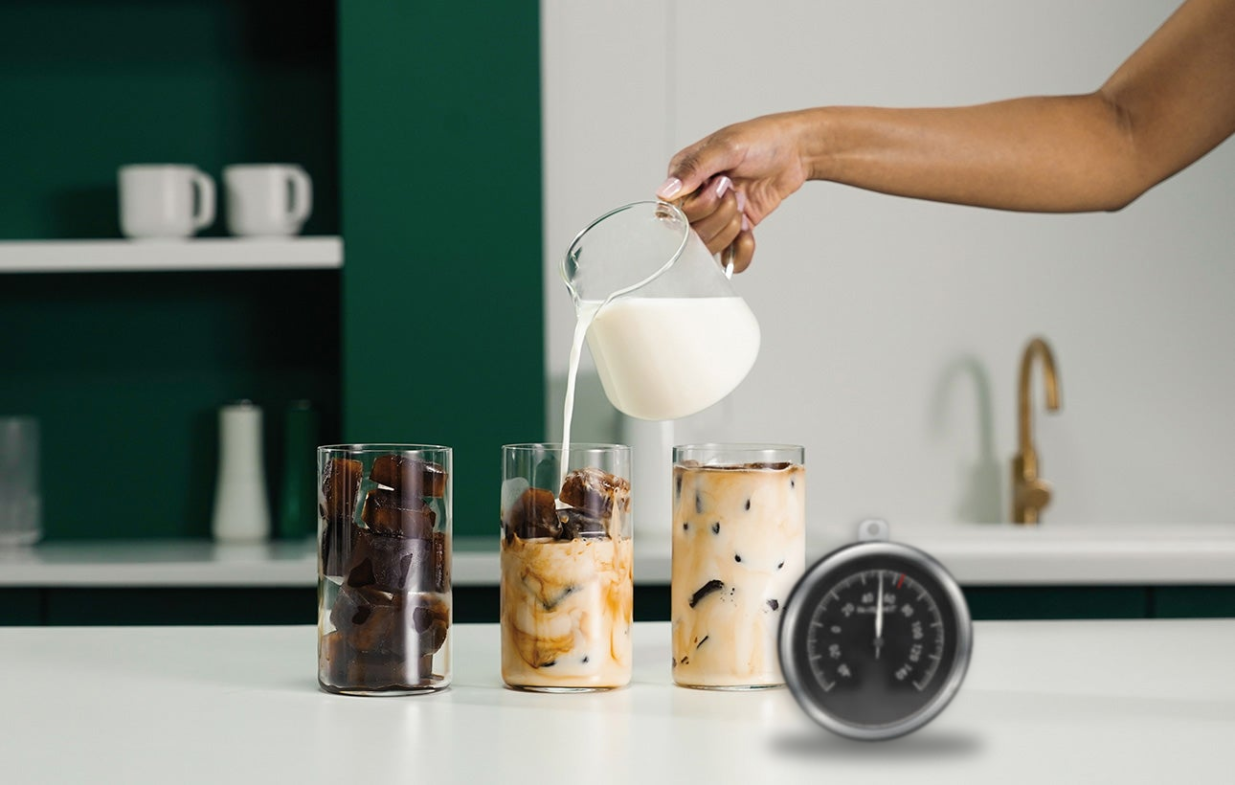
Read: 50 °F
